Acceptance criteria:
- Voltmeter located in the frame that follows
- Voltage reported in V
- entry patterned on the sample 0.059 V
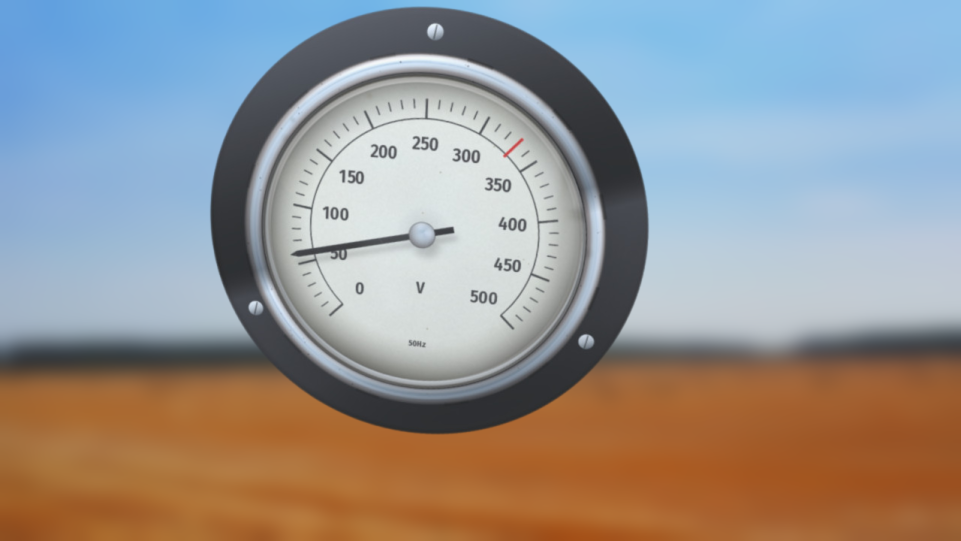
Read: 60 V
